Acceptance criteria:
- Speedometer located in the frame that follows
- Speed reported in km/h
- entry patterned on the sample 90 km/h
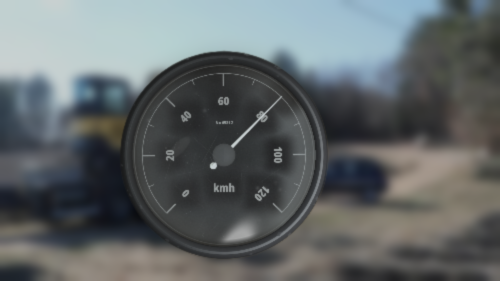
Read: 80 km/h
